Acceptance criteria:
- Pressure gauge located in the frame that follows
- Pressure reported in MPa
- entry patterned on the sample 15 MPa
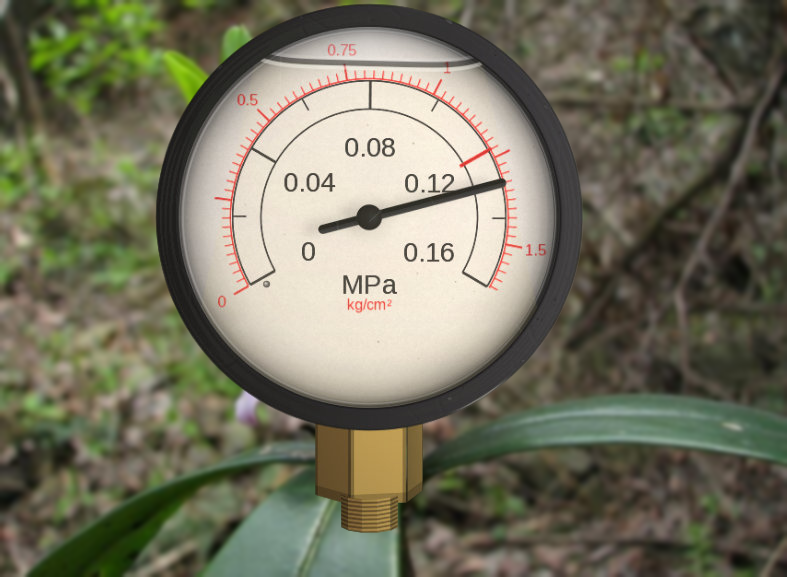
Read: 0.13 MPa
